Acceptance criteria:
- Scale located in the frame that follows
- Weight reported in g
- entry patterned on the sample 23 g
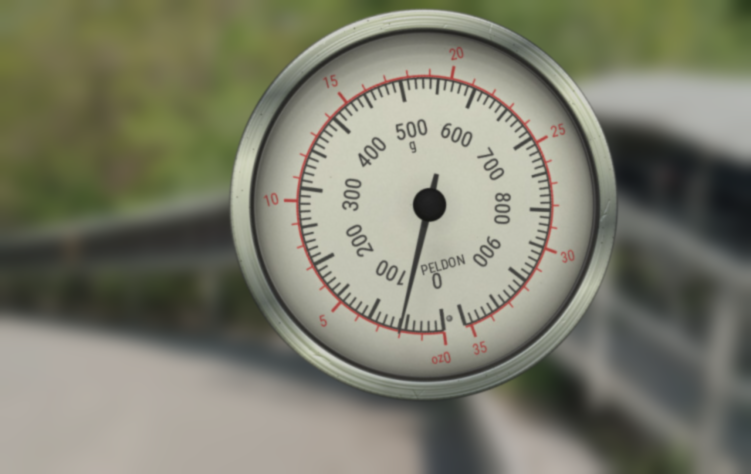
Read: 60 g
